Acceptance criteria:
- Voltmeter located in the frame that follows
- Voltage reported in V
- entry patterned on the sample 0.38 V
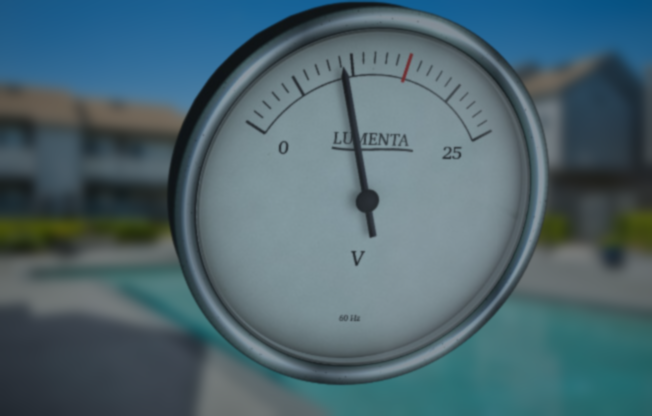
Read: 9 V
